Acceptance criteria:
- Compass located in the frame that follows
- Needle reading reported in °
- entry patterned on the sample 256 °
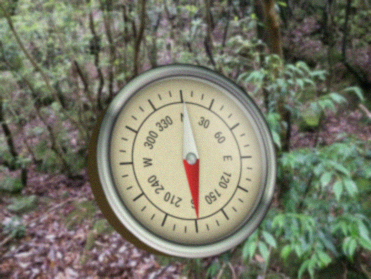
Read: 180 °
